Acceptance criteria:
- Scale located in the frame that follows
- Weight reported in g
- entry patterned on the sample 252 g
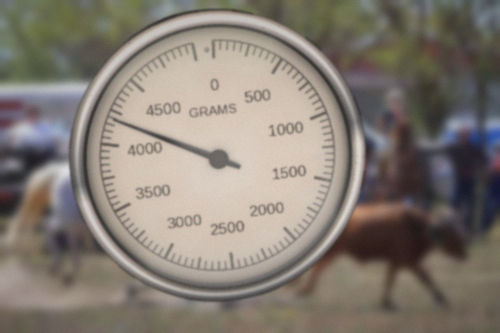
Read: 4200 g
